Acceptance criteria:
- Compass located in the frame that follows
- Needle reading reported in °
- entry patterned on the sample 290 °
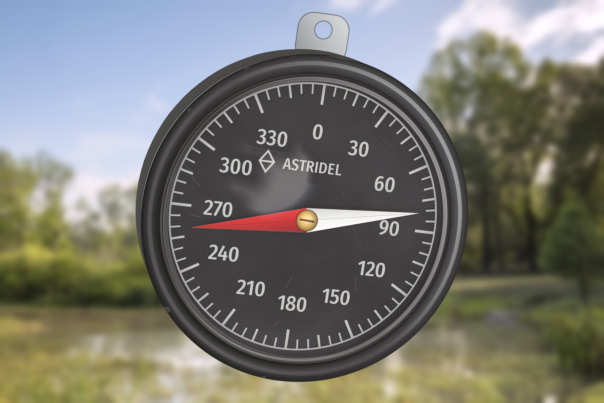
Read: 260 °
